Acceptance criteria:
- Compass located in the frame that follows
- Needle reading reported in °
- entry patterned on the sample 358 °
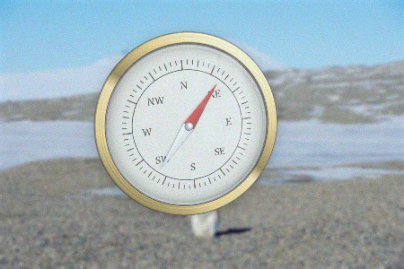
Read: 40 °
